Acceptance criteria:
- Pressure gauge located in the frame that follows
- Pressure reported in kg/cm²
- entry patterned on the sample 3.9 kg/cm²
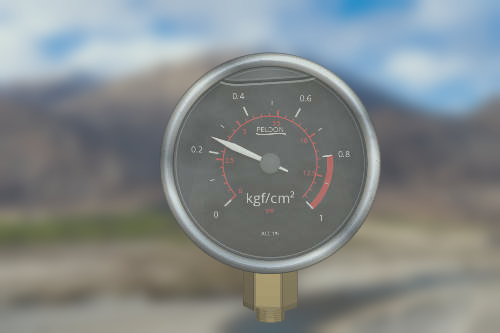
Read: 0.25 kg/cm²
